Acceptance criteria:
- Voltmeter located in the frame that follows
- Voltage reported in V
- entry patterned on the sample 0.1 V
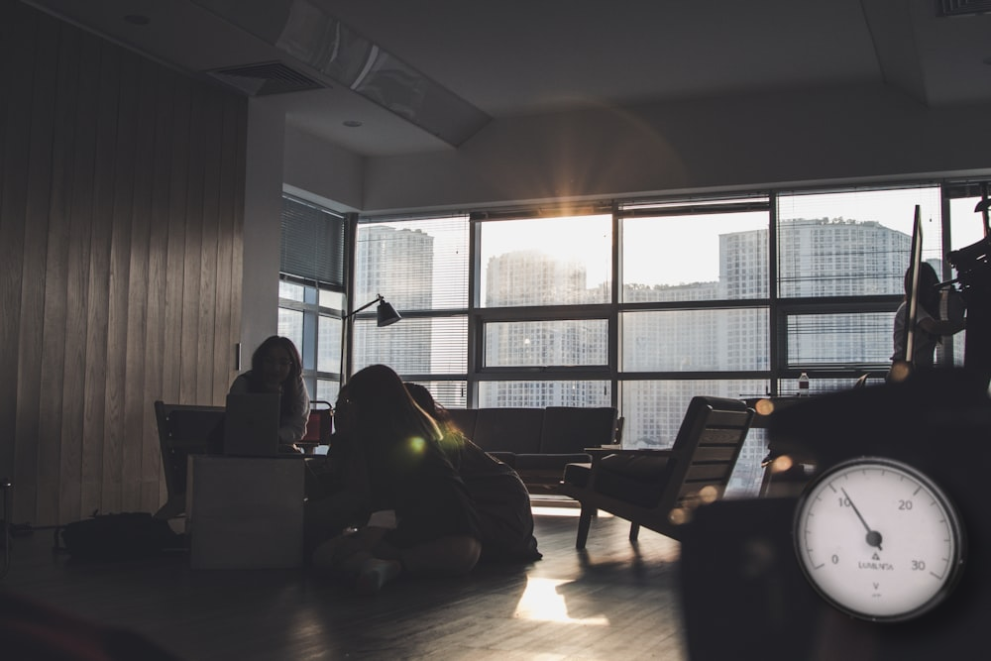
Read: 11 V
